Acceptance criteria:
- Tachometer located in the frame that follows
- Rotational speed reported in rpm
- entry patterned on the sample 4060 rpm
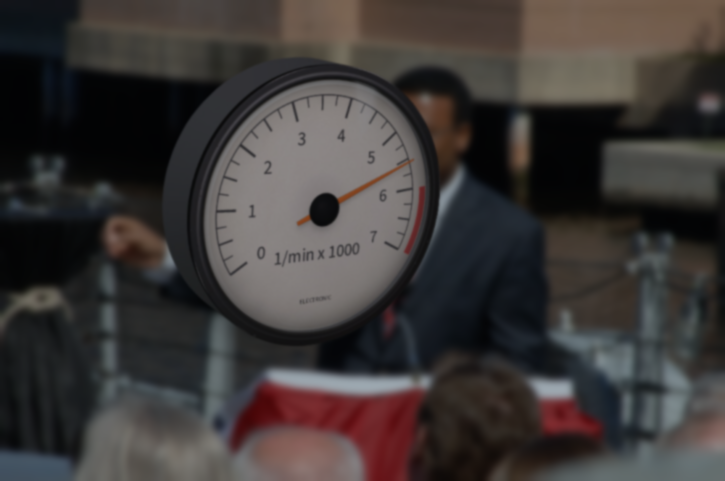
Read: 5500 rpm
